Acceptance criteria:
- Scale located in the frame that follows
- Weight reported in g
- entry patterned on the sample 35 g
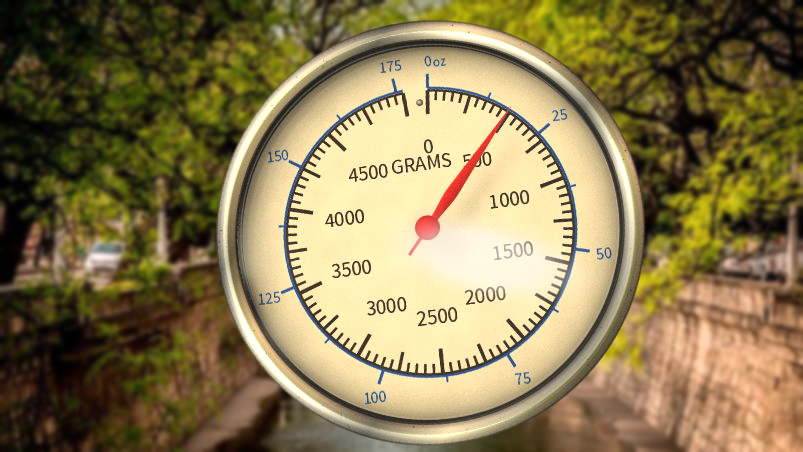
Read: 500 g
